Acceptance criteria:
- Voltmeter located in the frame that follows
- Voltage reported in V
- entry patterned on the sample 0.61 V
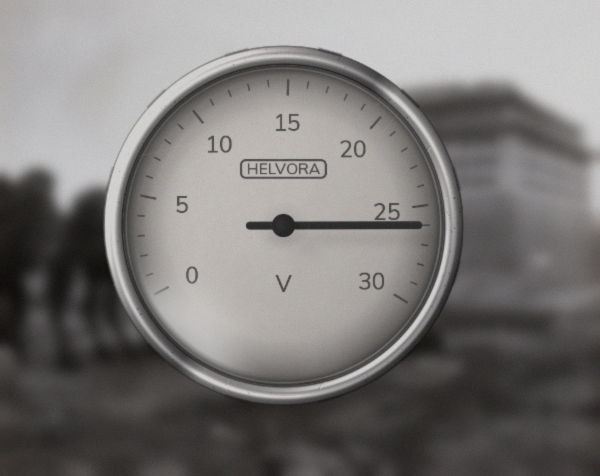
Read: 26 V
